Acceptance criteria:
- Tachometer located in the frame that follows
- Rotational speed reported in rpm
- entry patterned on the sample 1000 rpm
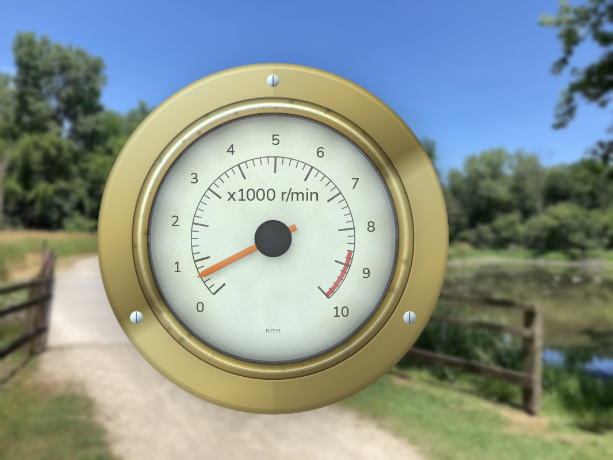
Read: 600 rpm
